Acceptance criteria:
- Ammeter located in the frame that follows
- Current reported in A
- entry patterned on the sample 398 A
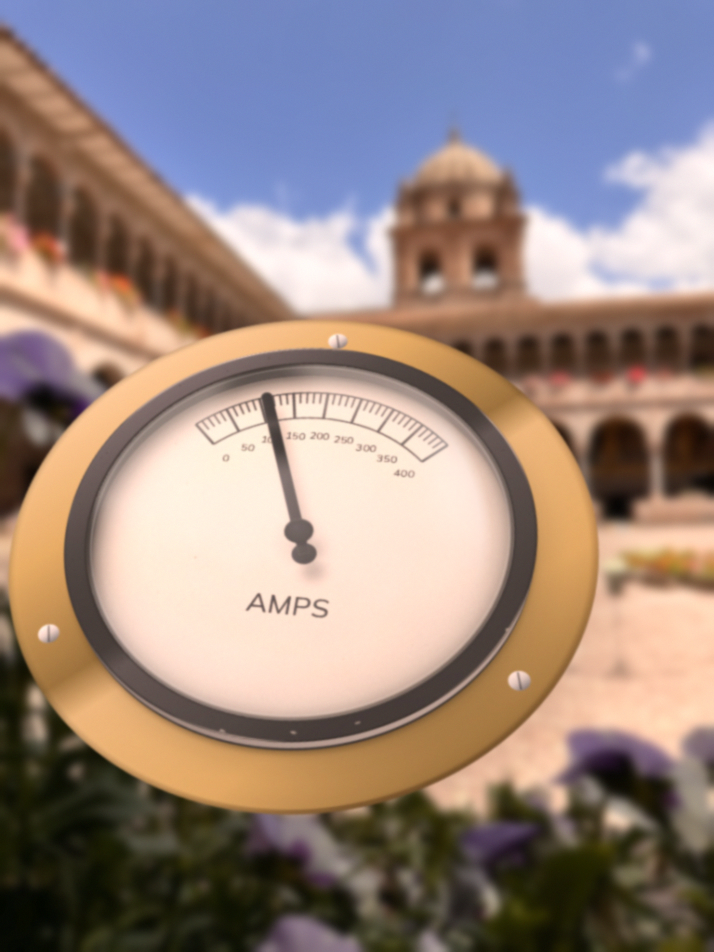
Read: 110 A
